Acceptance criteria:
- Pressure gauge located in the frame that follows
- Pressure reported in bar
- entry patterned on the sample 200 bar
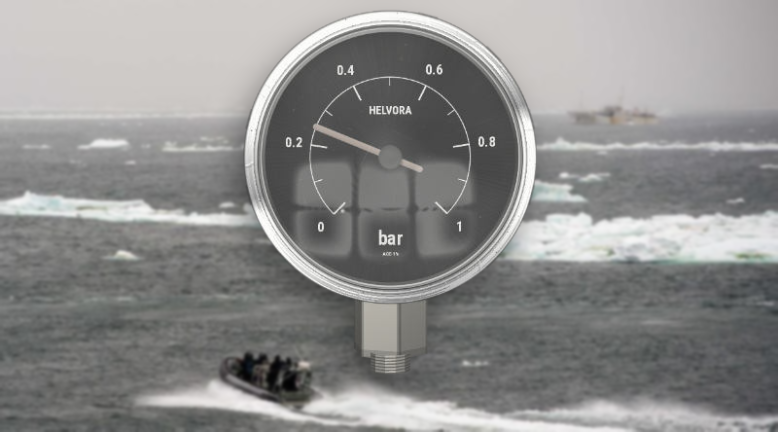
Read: 0.25 bar
